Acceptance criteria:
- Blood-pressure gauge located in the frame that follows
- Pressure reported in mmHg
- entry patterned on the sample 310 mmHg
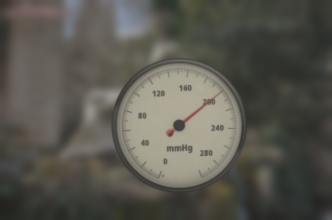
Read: 200 mmHg
